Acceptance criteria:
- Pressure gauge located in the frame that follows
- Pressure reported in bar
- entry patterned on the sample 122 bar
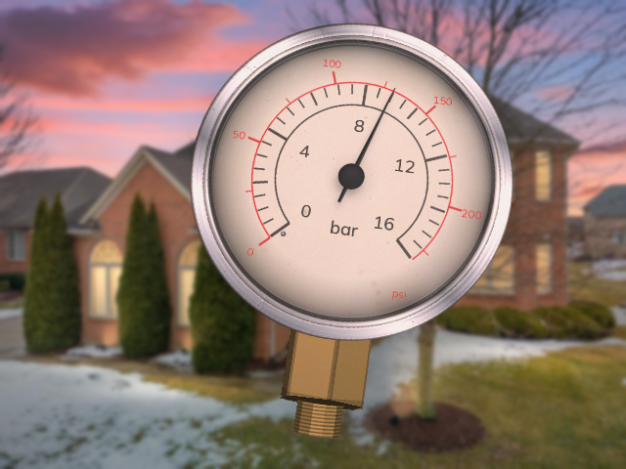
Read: 9 bar
